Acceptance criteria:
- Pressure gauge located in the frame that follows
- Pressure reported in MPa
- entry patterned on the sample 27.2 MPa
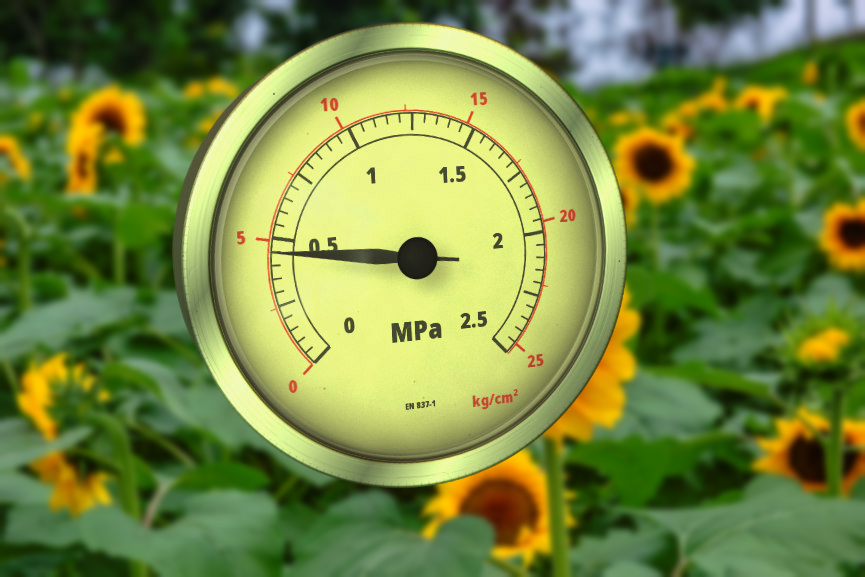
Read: 0.45 MPa
